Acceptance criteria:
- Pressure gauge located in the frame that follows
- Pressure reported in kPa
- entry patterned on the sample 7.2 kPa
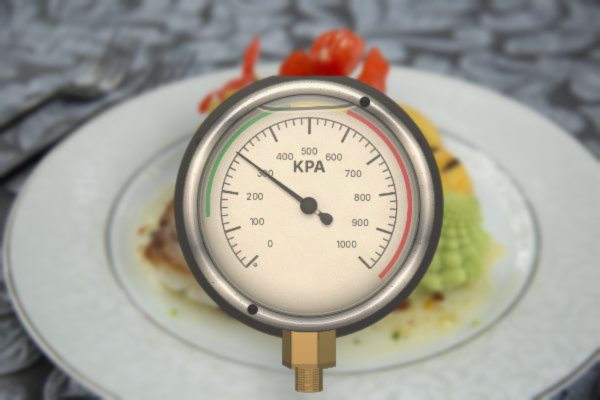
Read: 300 kPa
